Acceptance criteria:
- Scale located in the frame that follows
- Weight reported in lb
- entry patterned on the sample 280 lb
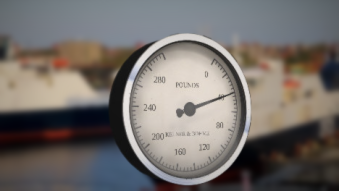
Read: 40 lb
